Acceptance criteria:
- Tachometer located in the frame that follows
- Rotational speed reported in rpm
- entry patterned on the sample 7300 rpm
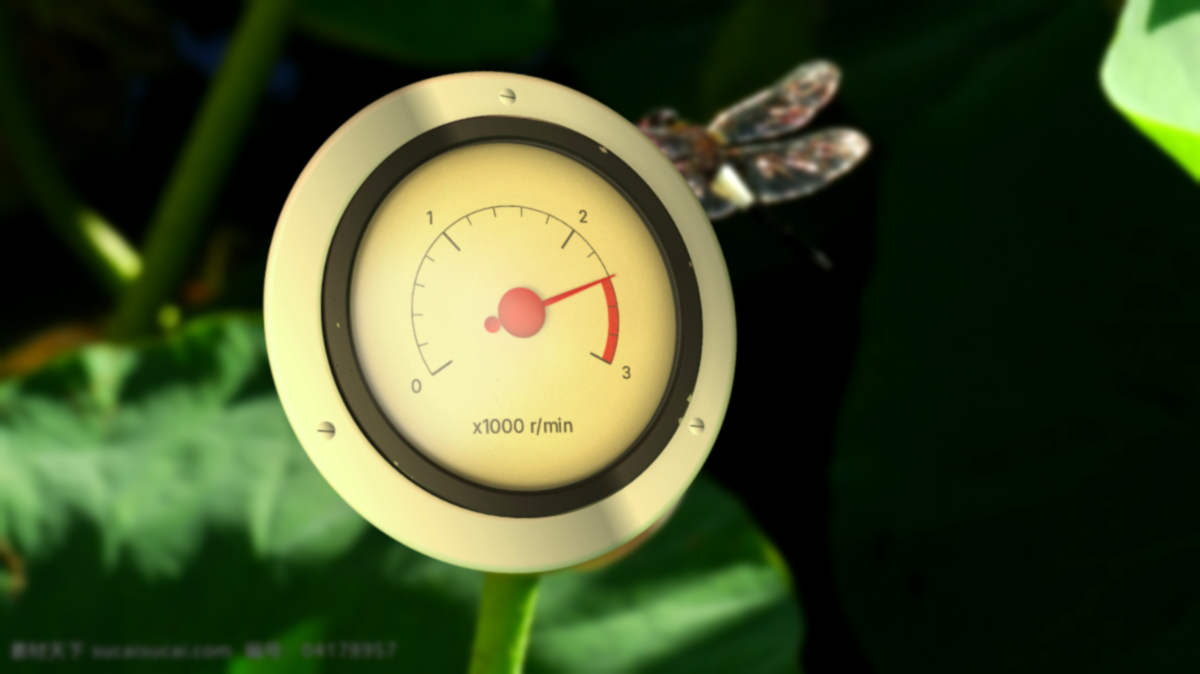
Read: 2400 rpm
